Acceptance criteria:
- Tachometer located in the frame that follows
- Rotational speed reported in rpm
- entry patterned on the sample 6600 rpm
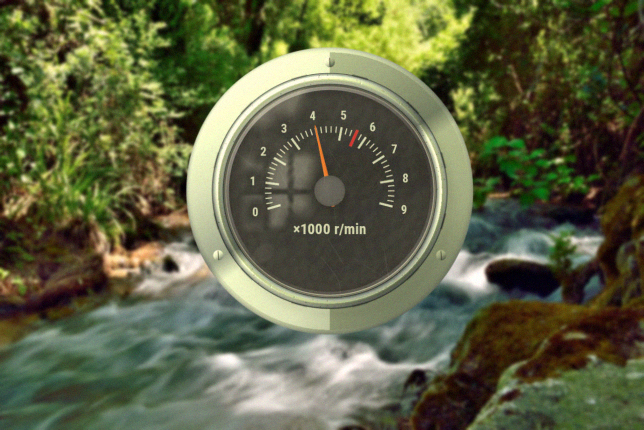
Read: 4000 rpm
